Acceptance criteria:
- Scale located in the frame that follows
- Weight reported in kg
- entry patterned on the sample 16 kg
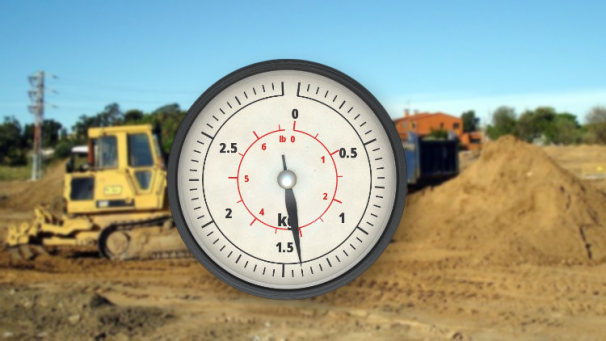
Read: 1.4 kg
